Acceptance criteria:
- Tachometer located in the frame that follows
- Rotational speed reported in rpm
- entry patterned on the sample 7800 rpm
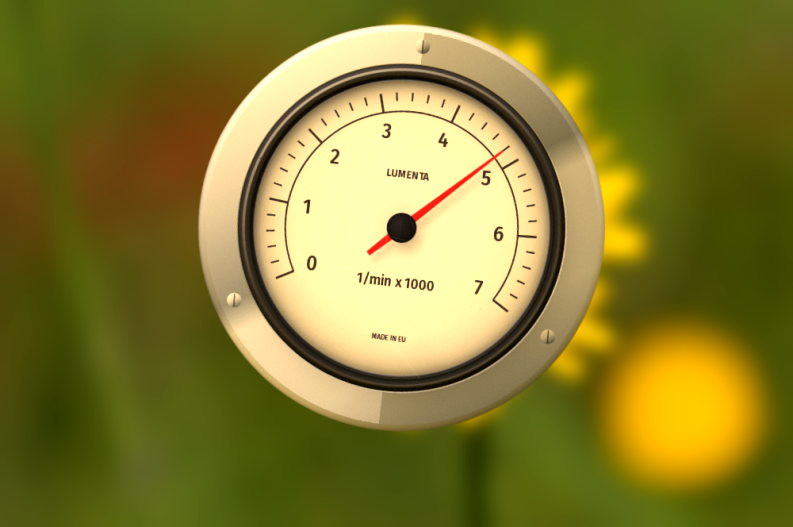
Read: 4800 rpm
